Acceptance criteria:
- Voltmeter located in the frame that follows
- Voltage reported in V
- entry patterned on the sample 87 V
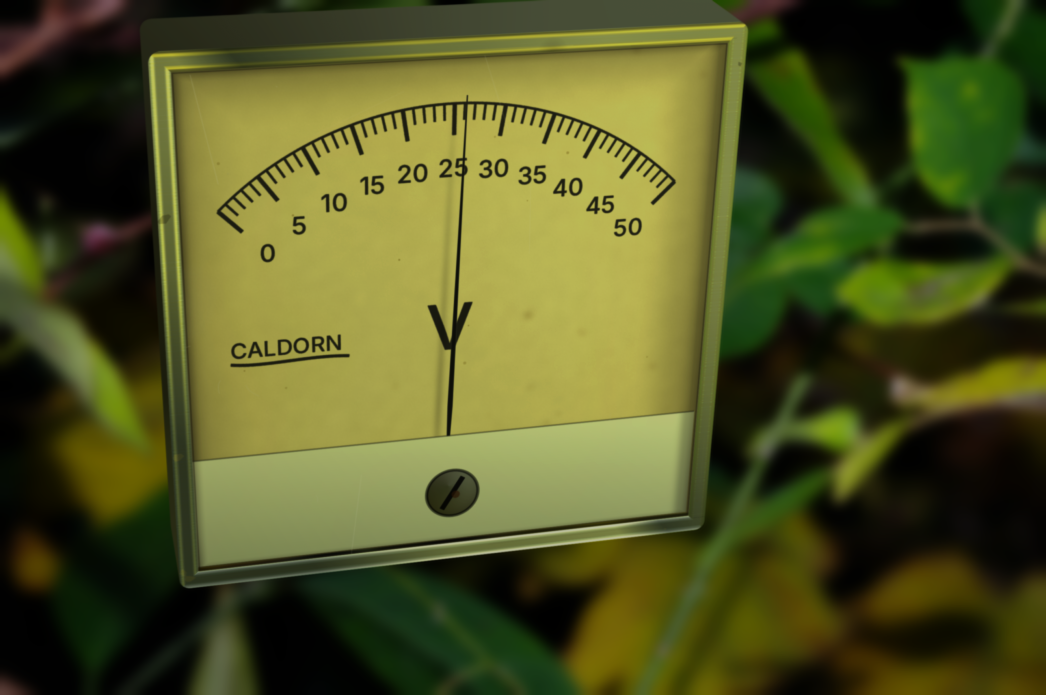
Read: 26 V
